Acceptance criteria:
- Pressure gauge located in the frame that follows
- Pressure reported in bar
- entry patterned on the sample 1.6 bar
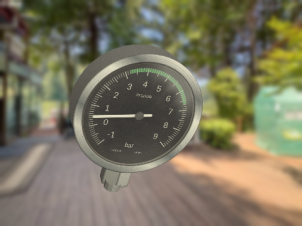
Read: 0.5 bar
